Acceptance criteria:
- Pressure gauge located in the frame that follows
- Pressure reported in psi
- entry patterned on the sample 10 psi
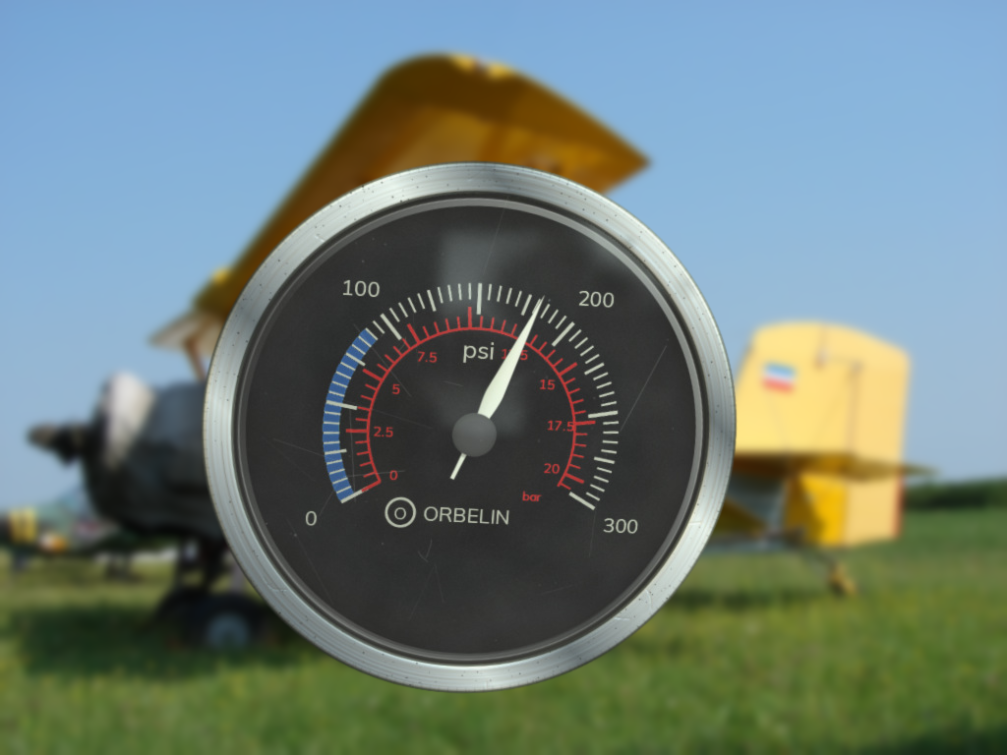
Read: 180 psi
